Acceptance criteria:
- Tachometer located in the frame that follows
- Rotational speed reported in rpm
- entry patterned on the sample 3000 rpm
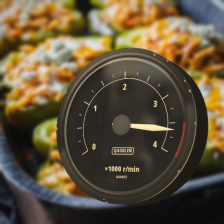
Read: 3625 rpm
